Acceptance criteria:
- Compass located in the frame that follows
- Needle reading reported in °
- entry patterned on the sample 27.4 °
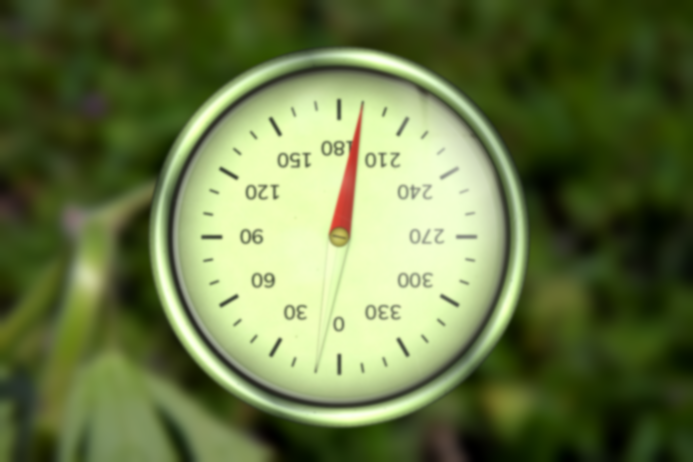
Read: 190 °
